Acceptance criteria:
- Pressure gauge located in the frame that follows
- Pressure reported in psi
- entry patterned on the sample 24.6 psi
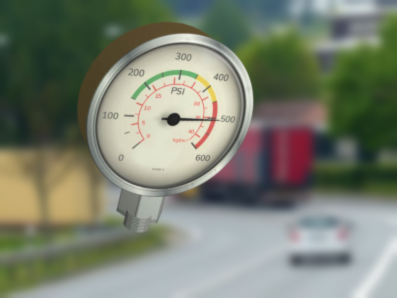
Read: 500 psi
